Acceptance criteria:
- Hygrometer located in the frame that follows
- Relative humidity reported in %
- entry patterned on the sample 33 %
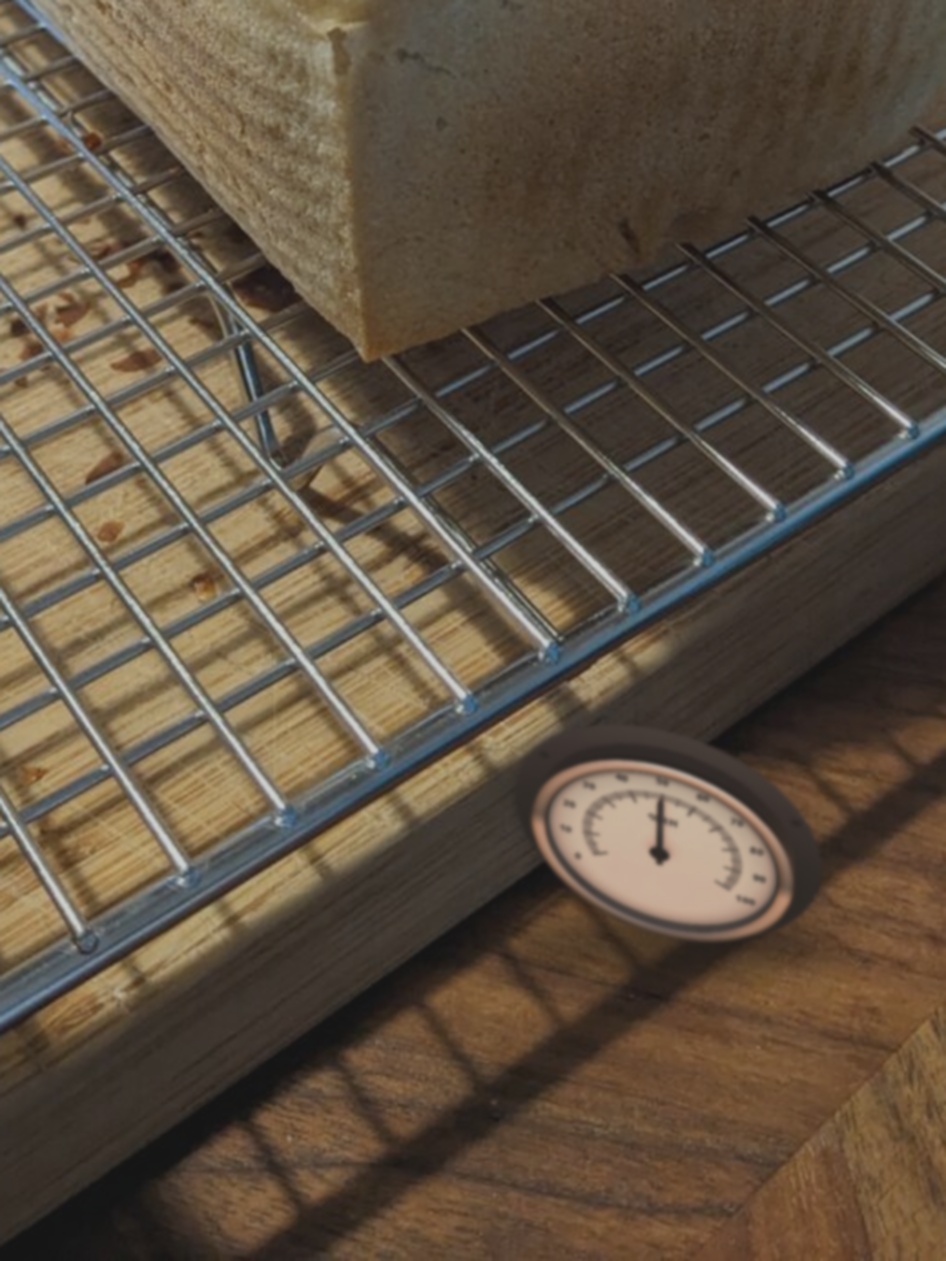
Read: 50 %
